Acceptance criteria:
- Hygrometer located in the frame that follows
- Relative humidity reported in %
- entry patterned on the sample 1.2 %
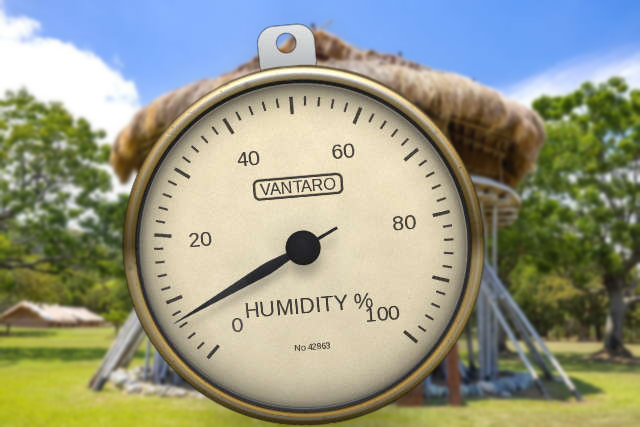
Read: 7 %
